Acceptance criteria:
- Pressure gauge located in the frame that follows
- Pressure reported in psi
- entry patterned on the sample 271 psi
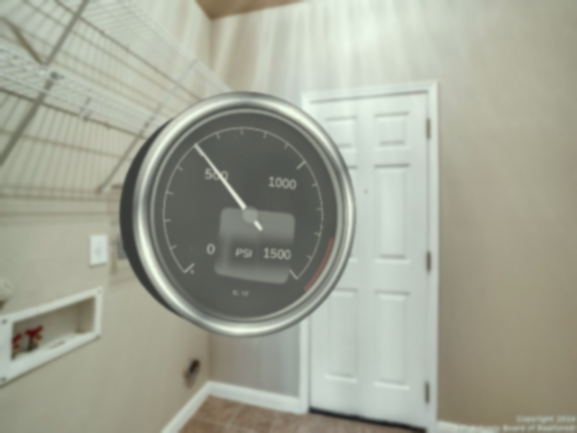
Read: 500 psi
